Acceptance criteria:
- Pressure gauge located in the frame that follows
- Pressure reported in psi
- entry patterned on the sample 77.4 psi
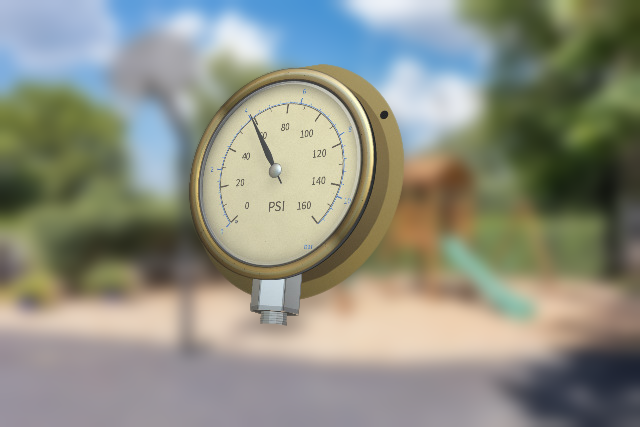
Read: 60 psi
